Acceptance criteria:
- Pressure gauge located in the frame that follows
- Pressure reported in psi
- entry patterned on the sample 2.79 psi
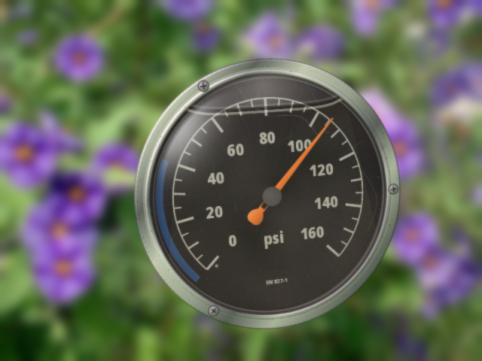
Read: 105 psi
